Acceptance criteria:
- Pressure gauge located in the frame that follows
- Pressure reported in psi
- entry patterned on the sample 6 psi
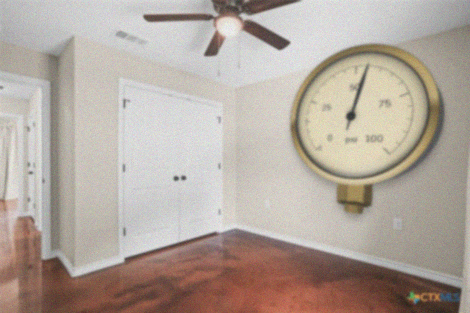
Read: 55 psi
